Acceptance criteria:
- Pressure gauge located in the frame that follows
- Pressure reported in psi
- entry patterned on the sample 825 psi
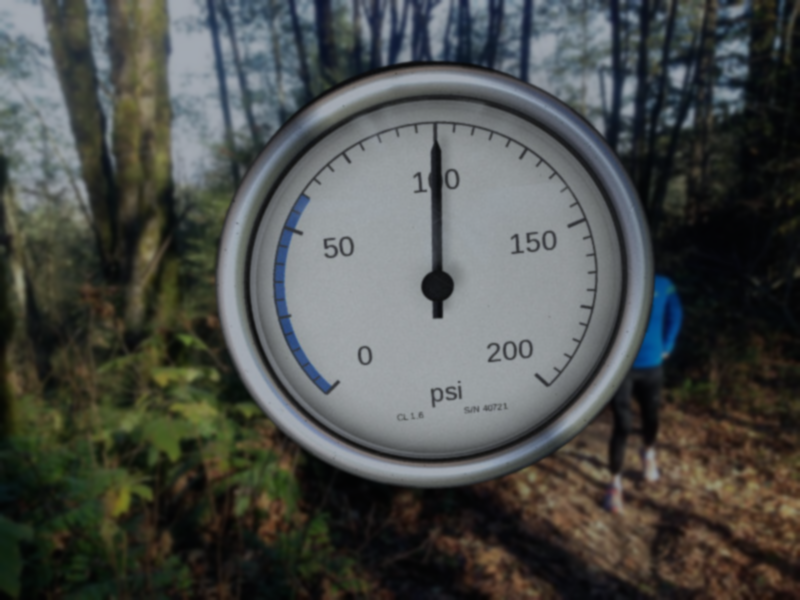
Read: 100 psi
